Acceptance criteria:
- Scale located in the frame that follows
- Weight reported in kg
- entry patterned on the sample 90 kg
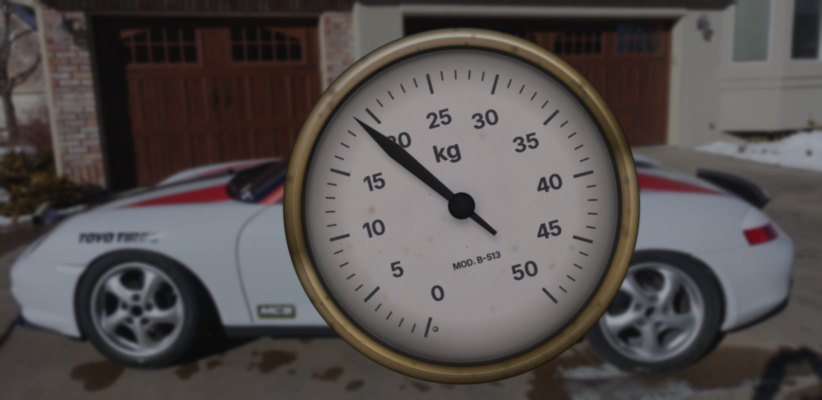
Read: 19 kg
